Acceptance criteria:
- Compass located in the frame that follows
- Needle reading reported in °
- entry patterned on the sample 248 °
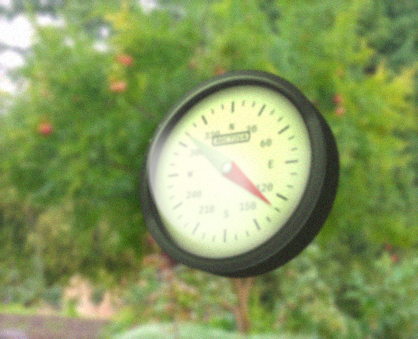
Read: 130 °
